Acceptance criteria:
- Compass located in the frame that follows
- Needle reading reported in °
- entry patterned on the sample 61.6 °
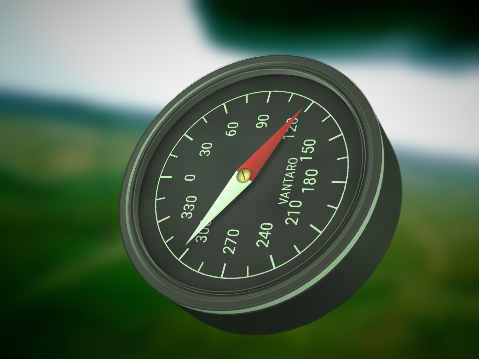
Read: 120 °
